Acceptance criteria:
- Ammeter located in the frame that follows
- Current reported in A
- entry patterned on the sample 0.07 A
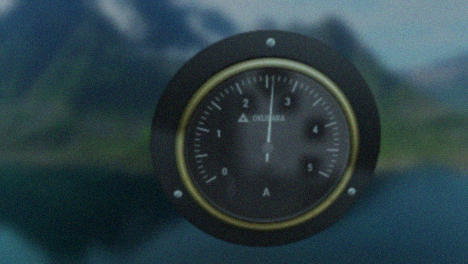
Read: 2.6 A
